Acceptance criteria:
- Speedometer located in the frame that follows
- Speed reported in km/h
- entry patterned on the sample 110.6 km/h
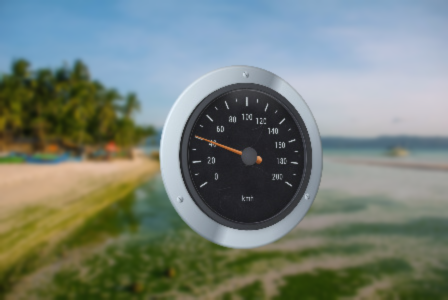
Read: 40 km/h
